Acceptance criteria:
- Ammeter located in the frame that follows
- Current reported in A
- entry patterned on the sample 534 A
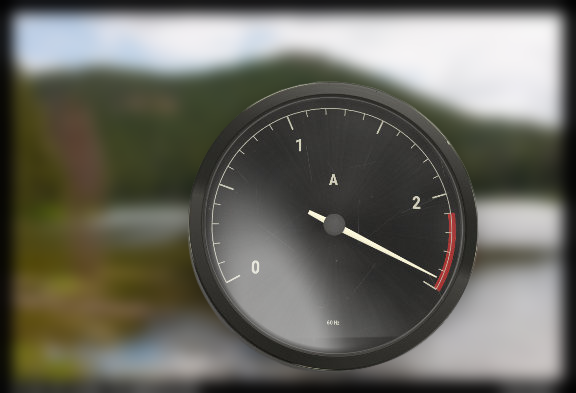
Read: 2.45 A
